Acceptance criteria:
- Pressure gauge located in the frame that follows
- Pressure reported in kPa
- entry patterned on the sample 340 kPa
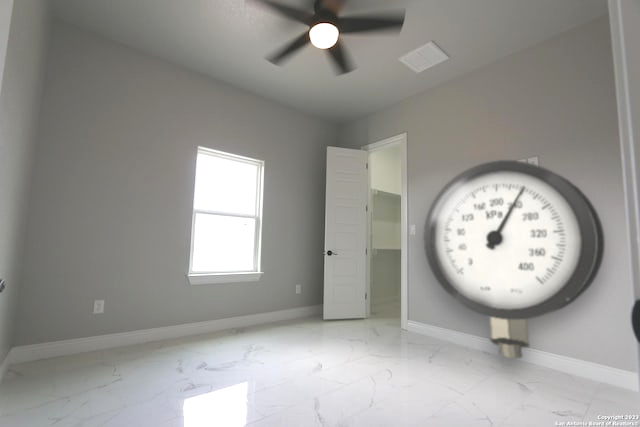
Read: 240 kPa
